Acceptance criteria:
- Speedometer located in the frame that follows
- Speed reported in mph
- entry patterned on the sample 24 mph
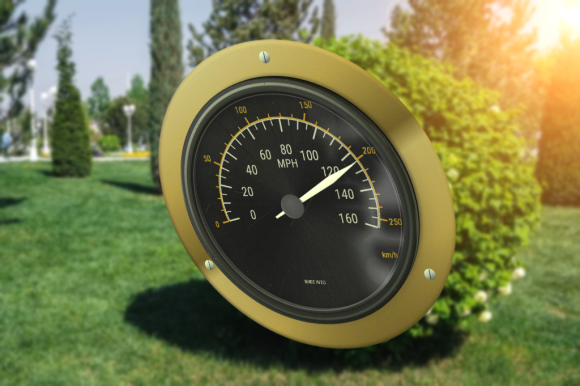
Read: 125 mph
